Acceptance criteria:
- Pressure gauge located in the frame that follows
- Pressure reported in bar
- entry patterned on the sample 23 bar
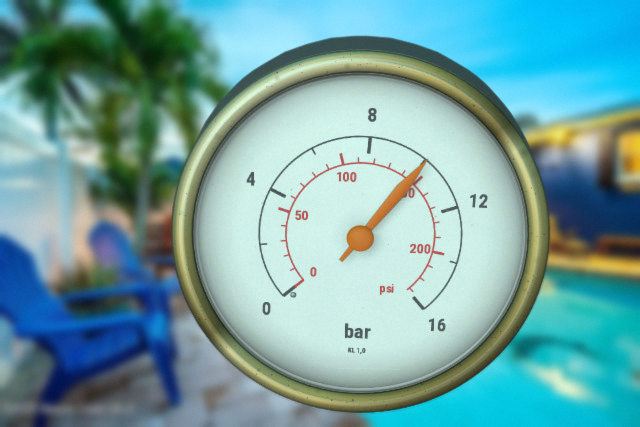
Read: 10 bar
